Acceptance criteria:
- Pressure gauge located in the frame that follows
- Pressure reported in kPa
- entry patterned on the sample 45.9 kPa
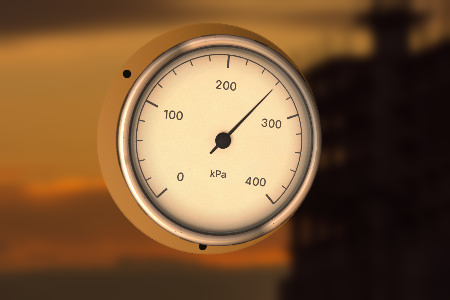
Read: 260 kPa
